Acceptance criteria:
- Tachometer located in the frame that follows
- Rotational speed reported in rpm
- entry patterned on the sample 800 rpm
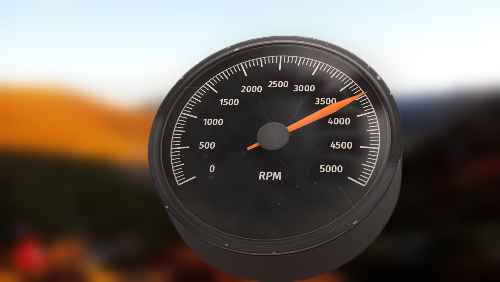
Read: 3750 rpm
